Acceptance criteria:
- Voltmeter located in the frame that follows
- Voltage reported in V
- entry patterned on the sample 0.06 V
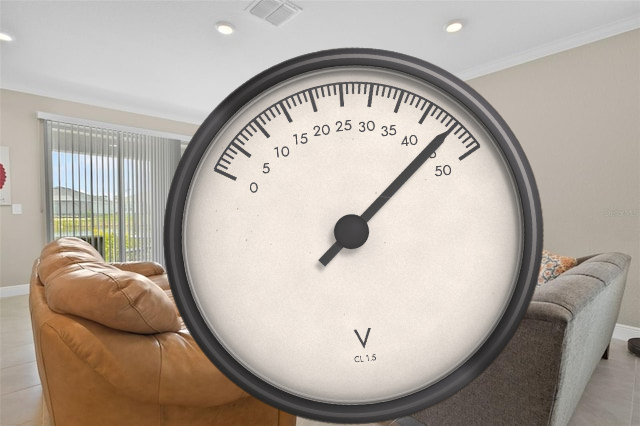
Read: 45 V
